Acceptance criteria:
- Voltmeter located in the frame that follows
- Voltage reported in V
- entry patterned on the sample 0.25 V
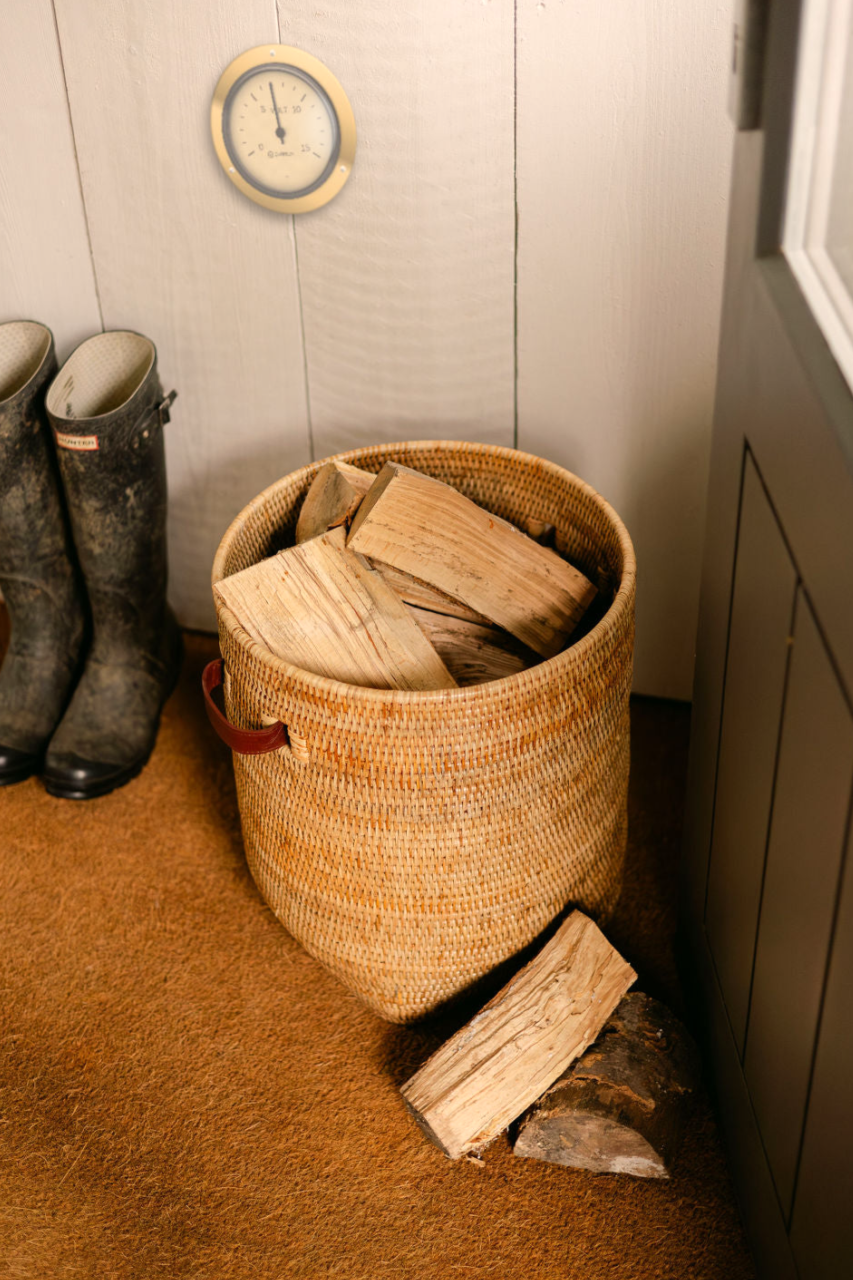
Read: 7 V
